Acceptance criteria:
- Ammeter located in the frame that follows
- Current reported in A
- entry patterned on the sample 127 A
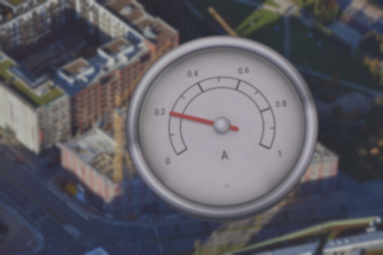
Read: 0.2 A
